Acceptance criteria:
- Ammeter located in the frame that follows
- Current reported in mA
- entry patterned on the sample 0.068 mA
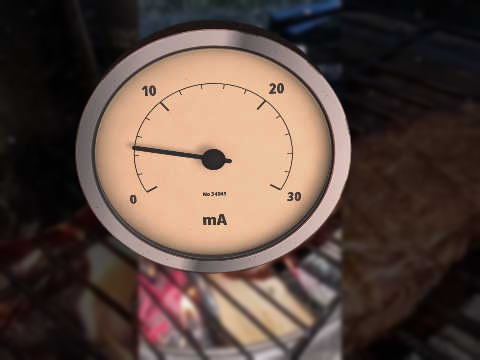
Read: 5 mA
